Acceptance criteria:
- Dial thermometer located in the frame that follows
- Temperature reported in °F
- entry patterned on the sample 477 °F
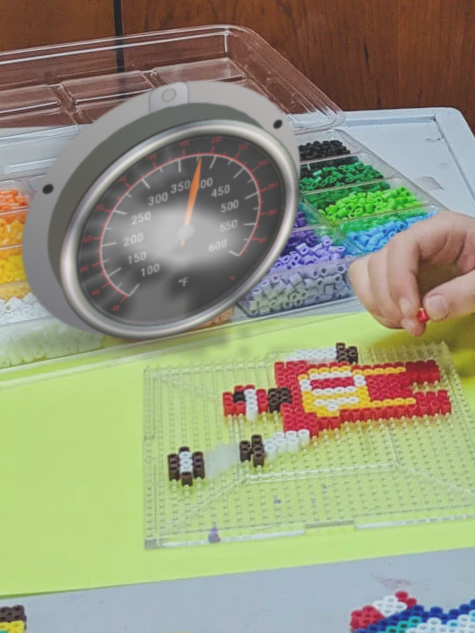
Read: 375 °F
